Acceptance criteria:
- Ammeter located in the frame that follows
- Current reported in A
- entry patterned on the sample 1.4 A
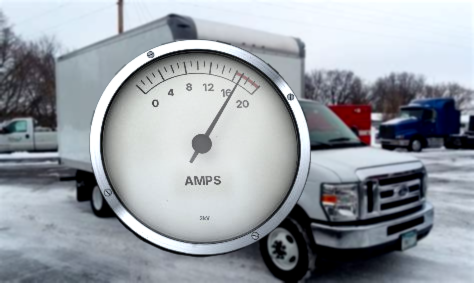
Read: 17 A
